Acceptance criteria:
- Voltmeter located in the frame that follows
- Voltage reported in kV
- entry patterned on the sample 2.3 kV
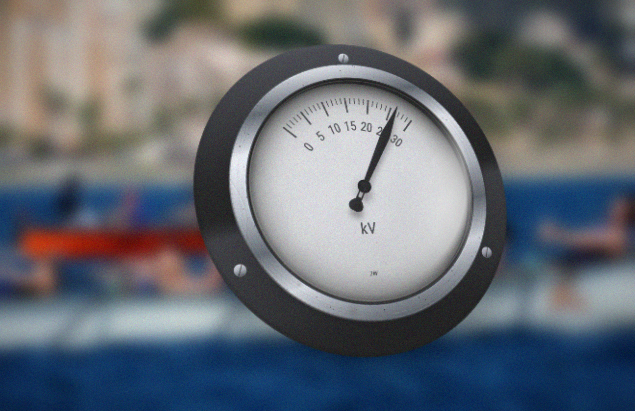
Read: 26 kV
